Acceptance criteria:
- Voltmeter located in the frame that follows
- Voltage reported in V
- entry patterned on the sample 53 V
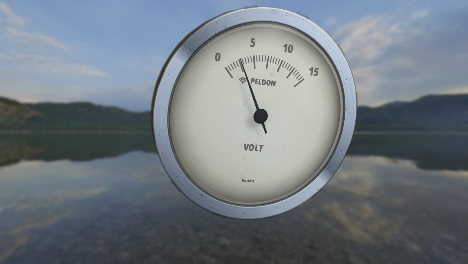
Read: 2.5 V
